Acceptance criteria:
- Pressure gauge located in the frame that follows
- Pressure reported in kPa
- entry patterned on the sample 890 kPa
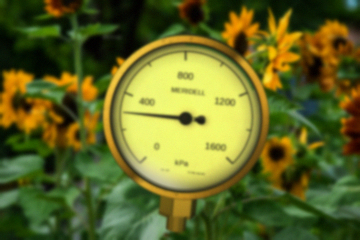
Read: 300 kPa
